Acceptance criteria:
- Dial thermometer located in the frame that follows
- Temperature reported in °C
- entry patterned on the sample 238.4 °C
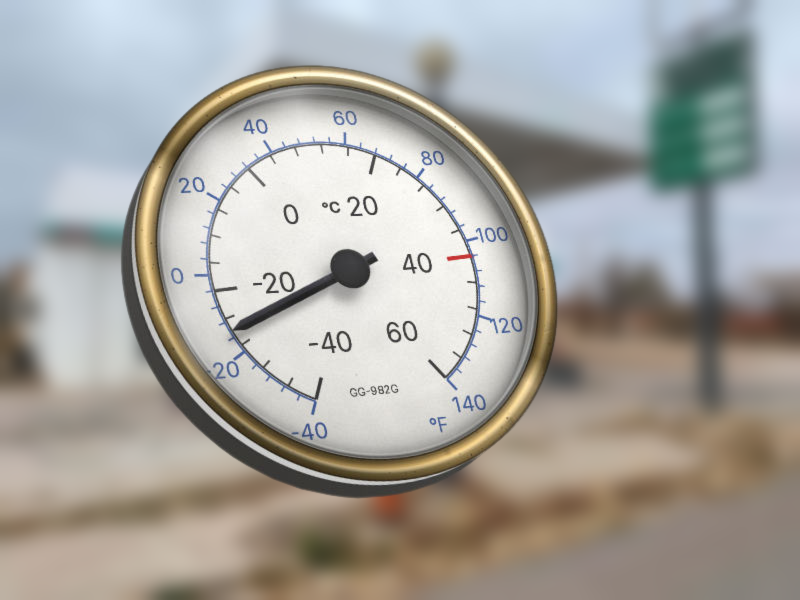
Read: -26 °C
